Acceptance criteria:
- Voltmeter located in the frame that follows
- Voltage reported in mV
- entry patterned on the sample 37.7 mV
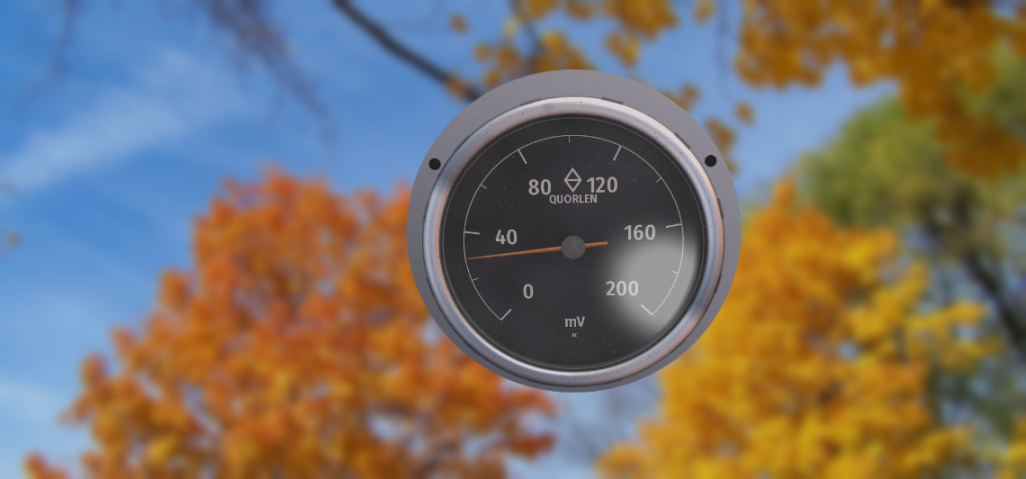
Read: 30 mV
